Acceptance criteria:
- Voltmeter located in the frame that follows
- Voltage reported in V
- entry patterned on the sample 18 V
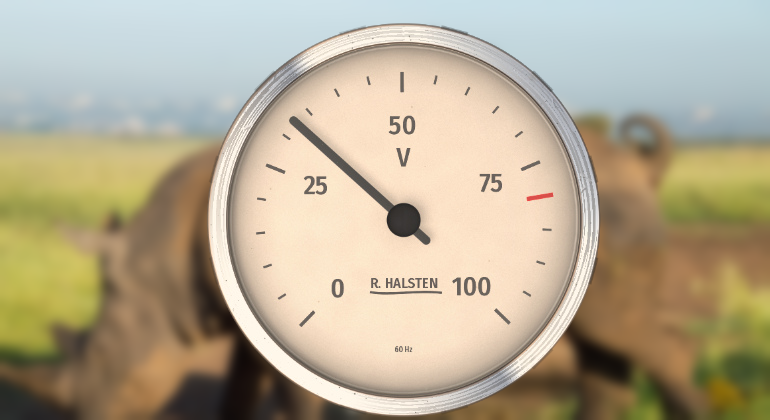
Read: 32.5 V
